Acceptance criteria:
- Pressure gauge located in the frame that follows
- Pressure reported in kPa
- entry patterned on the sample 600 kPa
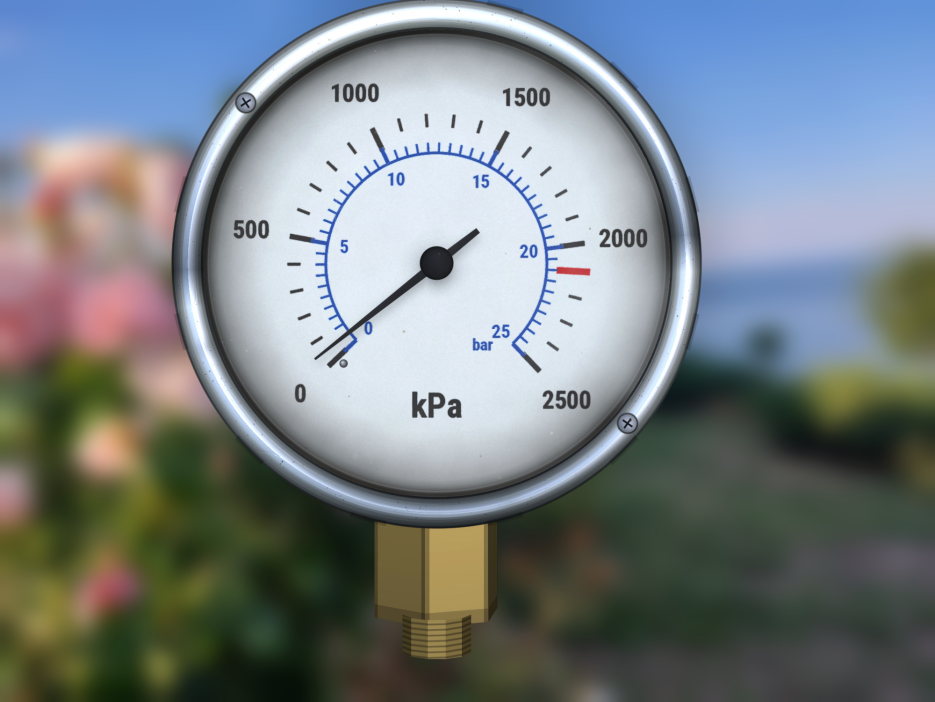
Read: 50 kPa
